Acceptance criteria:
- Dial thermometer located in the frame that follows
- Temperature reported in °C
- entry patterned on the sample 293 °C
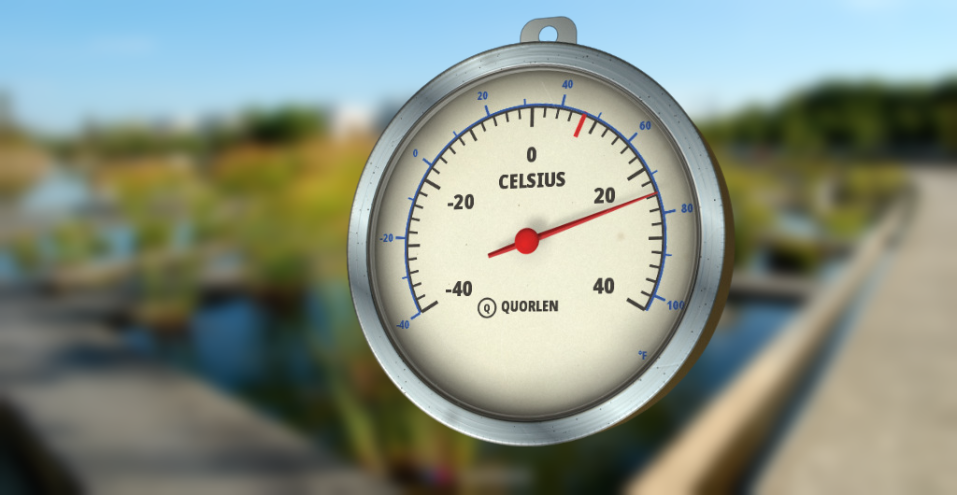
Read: 24 °C
